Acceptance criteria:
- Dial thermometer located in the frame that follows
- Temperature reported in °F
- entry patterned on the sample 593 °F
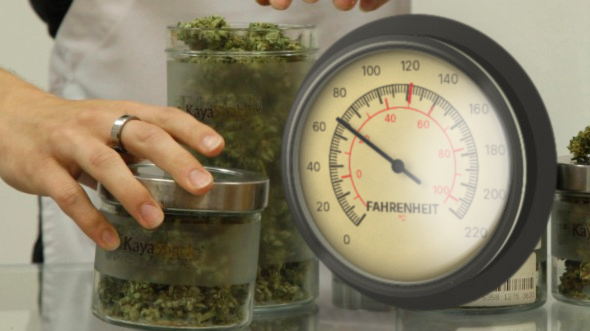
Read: 70 °F
